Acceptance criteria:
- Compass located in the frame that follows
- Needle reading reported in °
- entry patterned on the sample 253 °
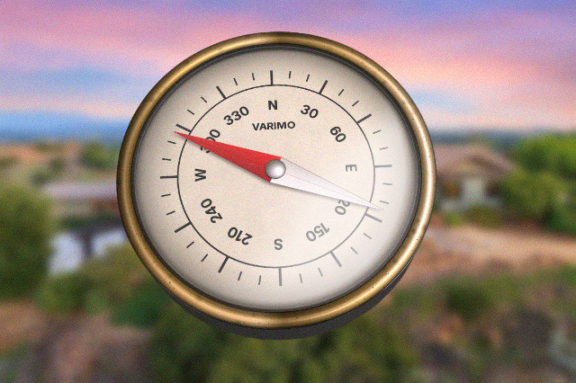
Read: 295 °
